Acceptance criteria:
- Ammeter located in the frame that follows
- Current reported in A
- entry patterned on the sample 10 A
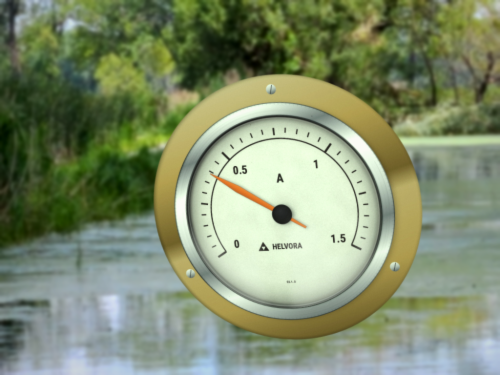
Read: 0.4 A
